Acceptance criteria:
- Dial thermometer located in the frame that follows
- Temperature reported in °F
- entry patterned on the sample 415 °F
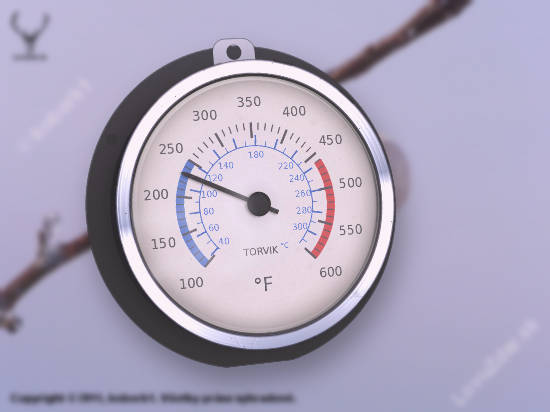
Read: 230 °F
